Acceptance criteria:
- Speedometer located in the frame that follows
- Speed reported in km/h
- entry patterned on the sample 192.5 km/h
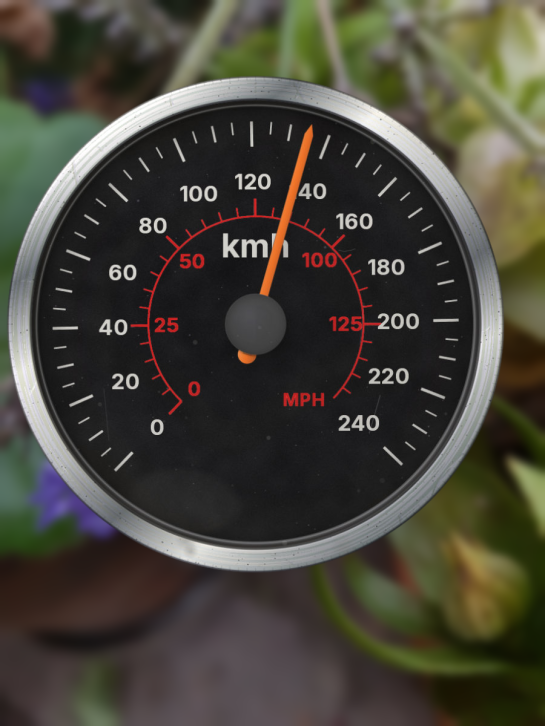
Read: 135 km/h
